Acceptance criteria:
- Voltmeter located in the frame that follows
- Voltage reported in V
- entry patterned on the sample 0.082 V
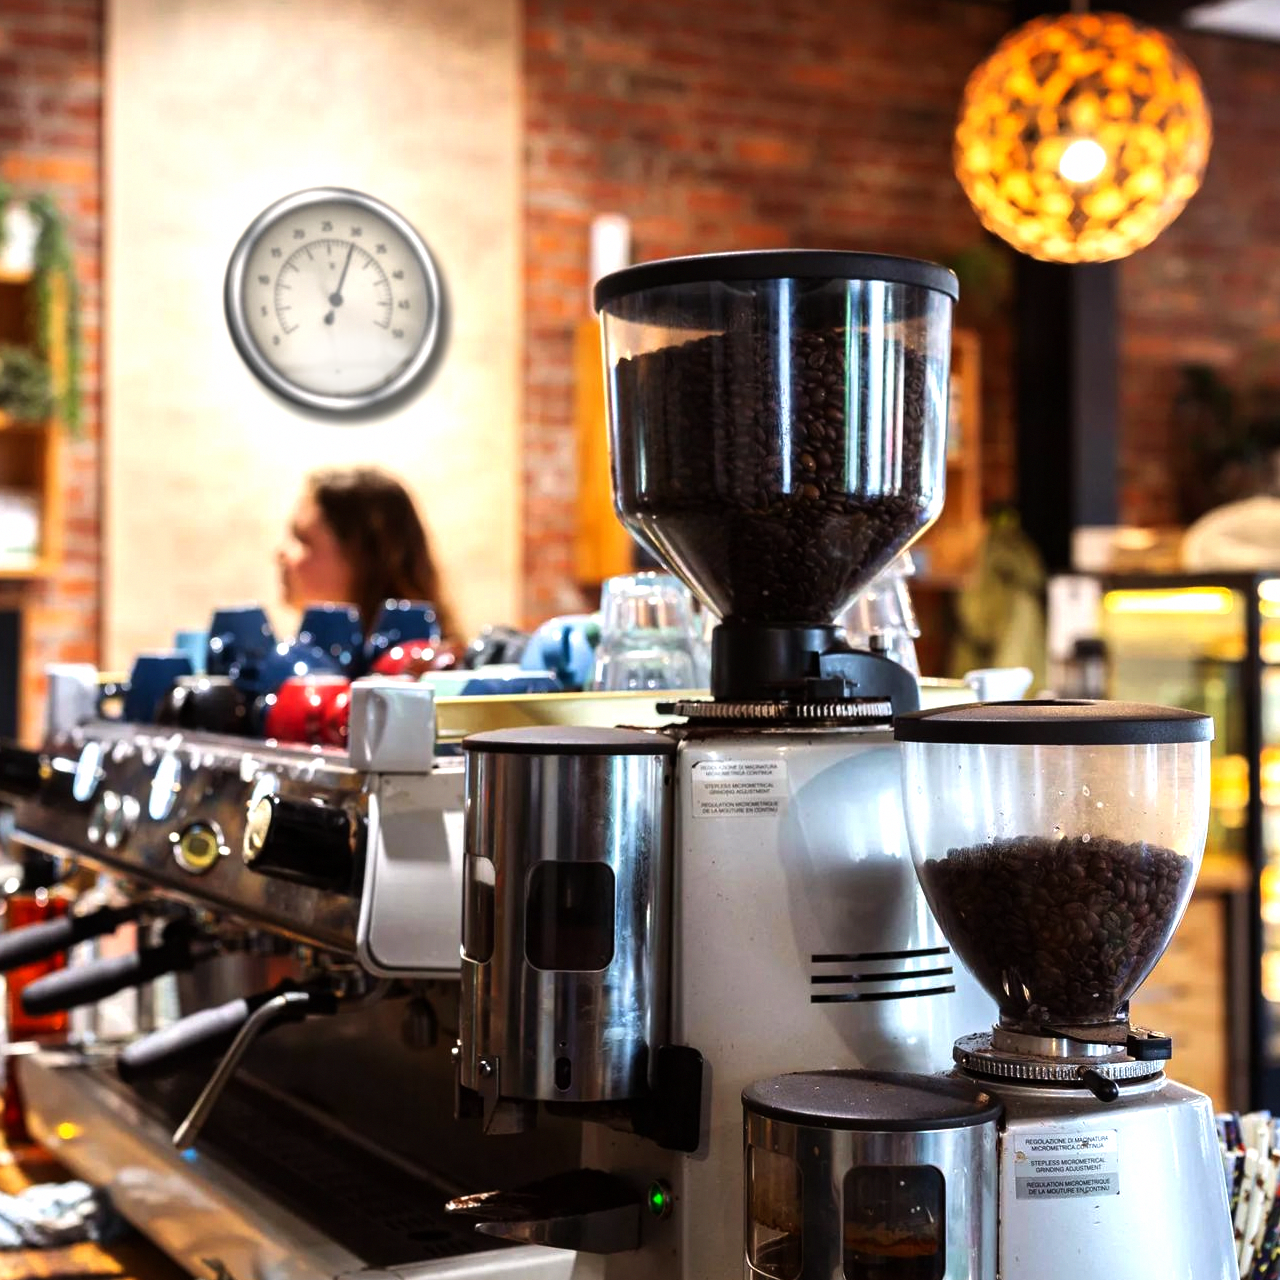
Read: 30 V
